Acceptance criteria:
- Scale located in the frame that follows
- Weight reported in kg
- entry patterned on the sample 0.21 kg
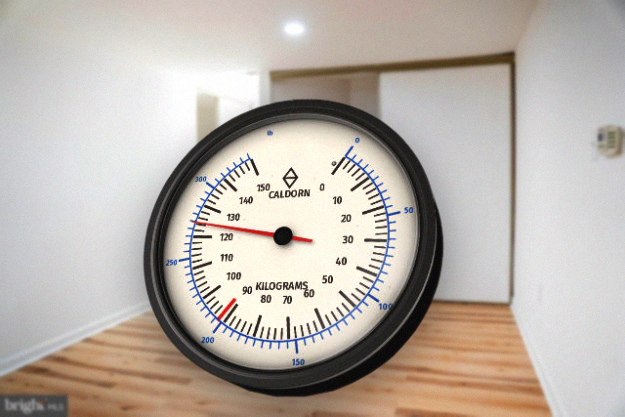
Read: 124 kg
